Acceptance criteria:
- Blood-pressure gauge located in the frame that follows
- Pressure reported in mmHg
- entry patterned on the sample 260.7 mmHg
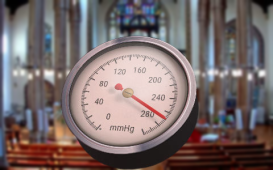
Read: 270 mmHg
